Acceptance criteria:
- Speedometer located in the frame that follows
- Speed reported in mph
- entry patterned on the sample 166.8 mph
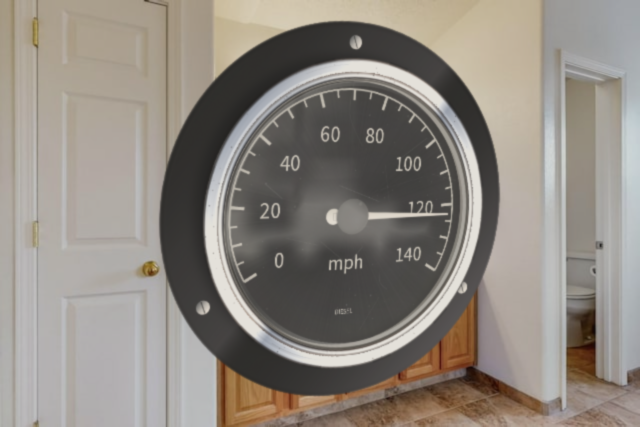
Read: 122.5 mph
